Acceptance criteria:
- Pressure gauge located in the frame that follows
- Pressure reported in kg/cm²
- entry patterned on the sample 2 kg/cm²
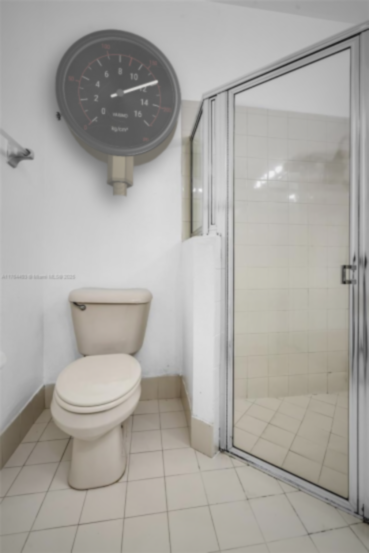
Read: 12 kg/cm²
